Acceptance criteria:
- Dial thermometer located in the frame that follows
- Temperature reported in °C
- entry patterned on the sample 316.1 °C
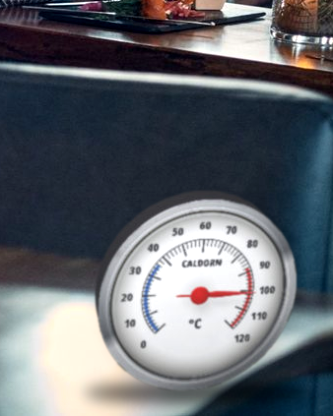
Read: 100 °C
